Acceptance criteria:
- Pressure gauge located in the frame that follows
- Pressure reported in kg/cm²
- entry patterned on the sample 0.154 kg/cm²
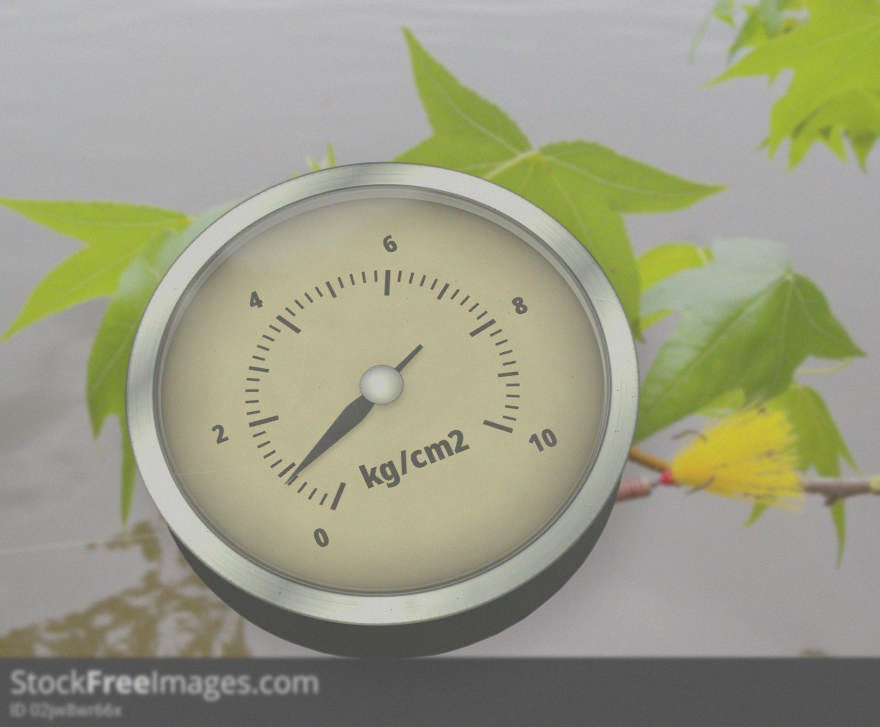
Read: 0.8 kg/cm²
